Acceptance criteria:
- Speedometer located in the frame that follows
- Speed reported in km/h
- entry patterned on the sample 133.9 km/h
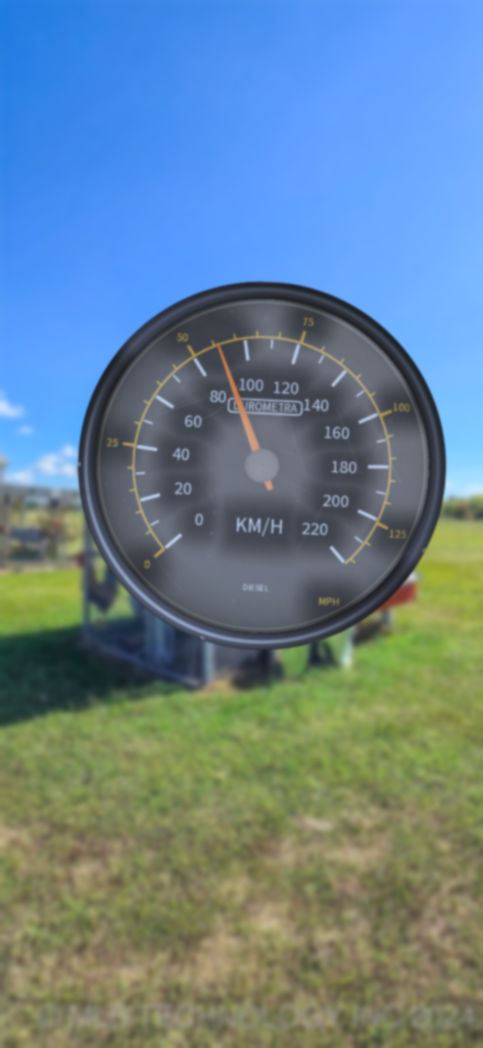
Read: 90 km/h
